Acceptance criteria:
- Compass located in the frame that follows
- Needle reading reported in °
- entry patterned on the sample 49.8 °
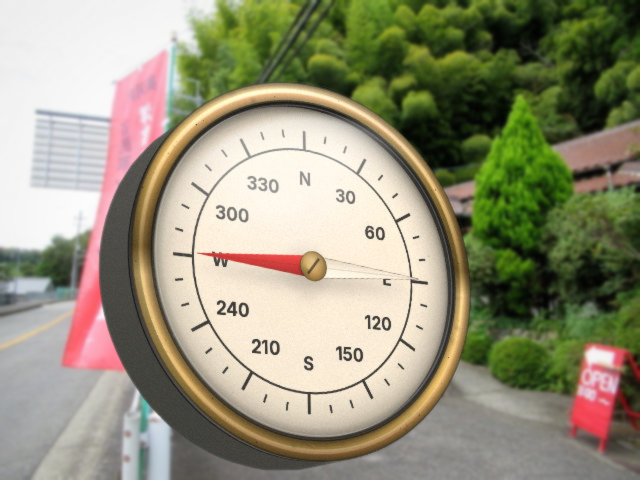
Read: 270 °
